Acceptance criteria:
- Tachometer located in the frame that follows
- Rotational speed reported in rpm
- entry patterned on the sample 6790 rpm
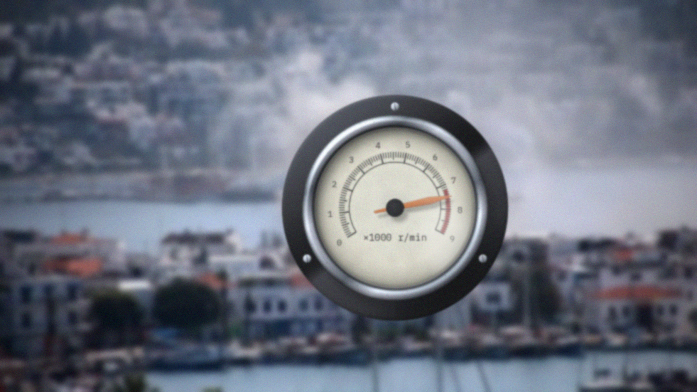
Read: 7500 rpm
